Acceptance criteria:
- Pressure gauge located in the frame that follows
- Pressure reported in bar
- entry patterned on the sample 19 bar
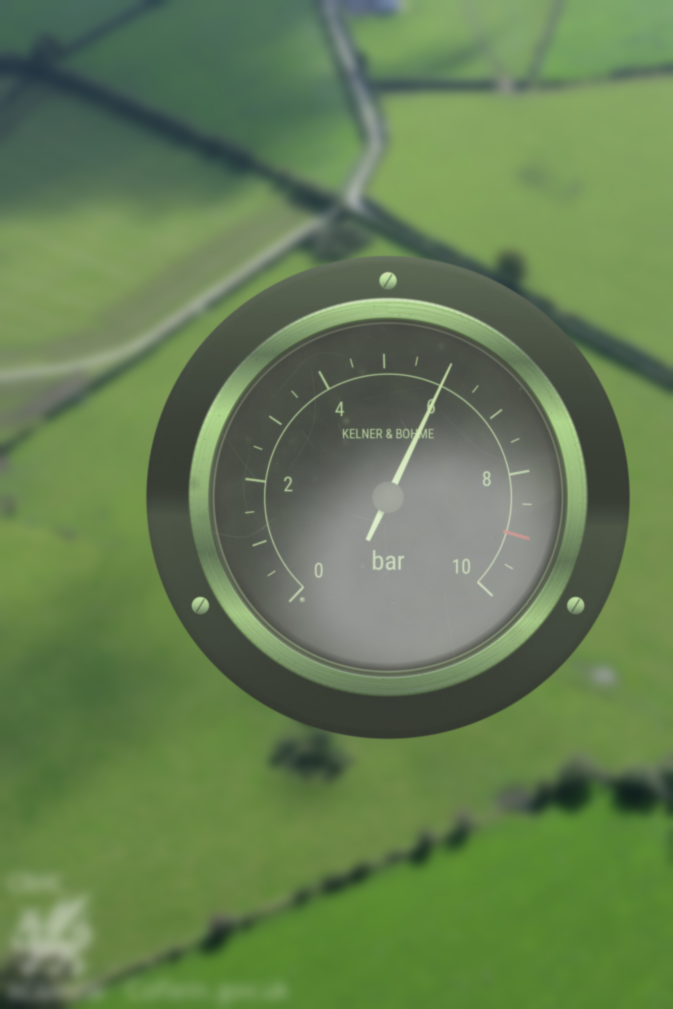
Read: 6 bar
